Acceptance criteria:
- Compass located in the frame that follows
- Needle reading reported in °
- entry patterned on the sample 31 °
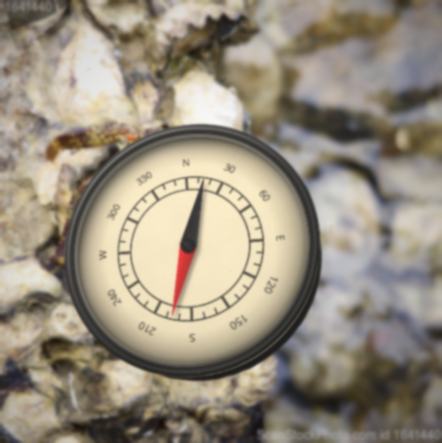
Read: 195 °
